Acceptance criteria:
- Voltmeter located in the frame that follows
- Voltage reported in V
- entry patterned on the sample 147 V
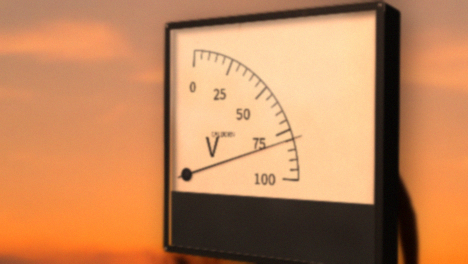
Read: 80 V
